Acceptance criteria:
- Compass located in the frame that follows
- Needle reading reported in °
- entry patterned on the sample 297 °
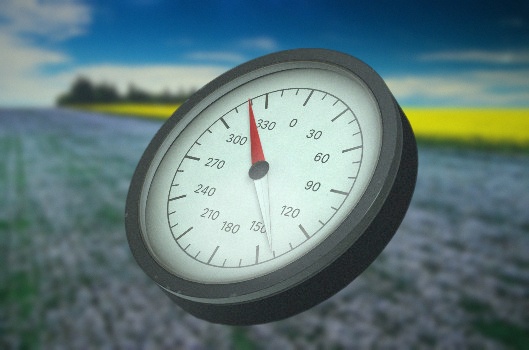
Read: 320 °
